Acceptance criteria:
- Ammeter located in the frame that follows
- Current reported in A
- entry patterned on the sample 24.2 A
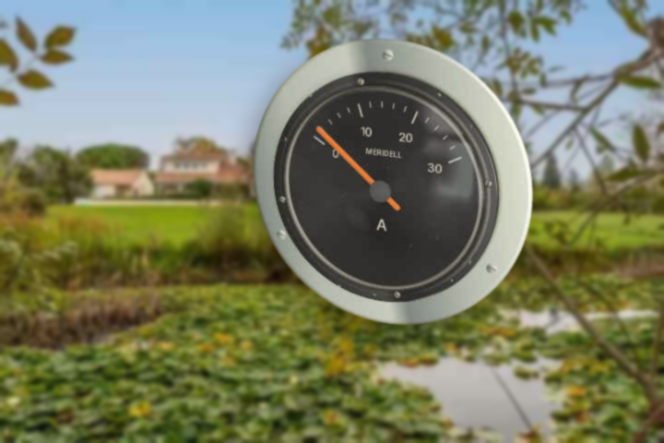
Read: 2 A
